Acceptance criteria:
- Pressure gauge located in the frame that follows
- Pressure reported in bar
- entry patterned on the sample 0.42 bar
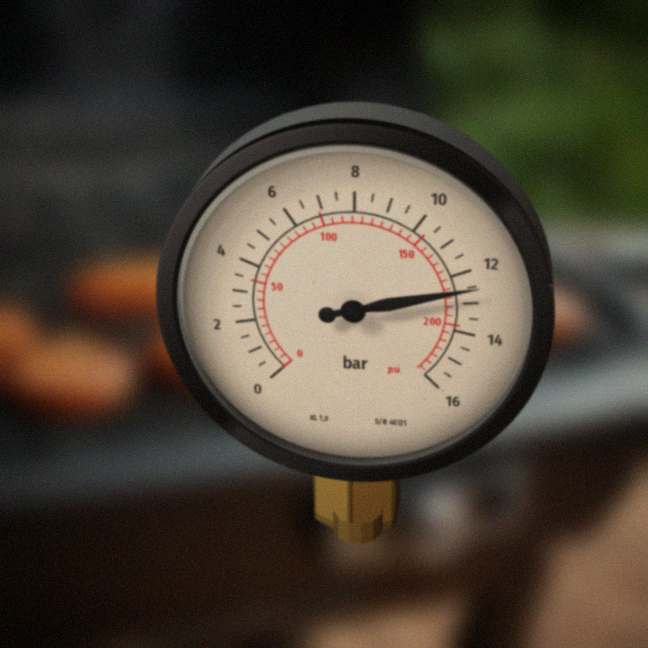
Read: 12.5 bar
